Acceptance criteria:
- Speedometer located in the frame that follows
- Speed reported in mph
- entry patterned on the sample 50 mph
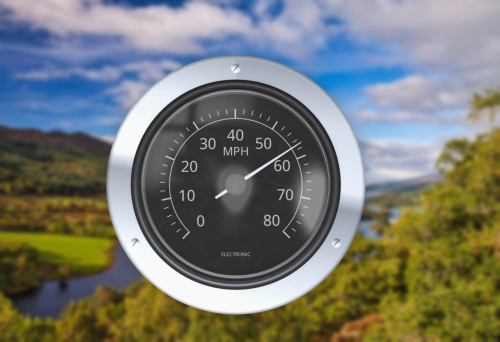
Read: 57 mph
